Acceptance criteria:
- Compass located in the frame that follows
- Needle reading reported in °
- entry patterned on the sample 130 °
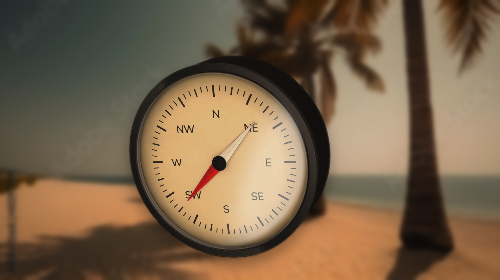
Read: 225 °
